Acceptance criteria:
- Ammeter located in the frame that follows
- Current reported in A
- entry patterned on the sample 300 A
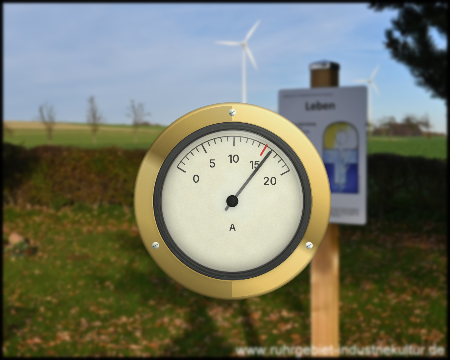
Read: 16 A
